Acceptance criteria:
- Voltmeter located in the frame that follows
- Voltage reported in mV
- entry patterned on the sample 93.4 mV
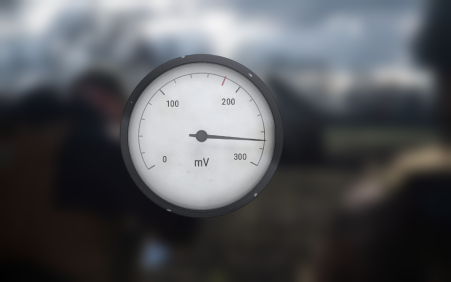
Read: 270 mV
